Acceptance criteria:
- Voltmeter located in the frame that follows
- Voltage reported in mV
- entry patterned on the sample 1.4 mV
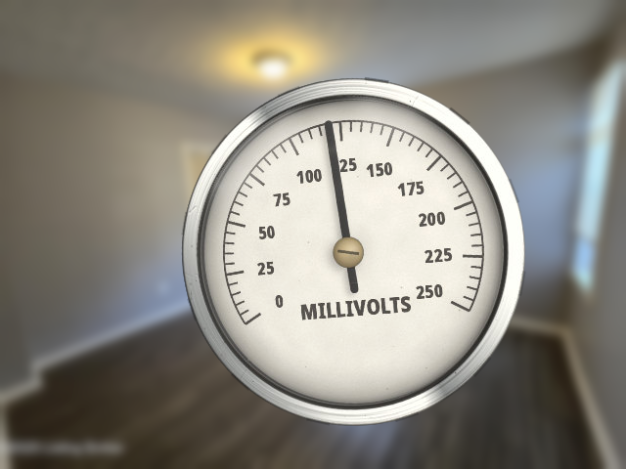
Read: 120 mV
